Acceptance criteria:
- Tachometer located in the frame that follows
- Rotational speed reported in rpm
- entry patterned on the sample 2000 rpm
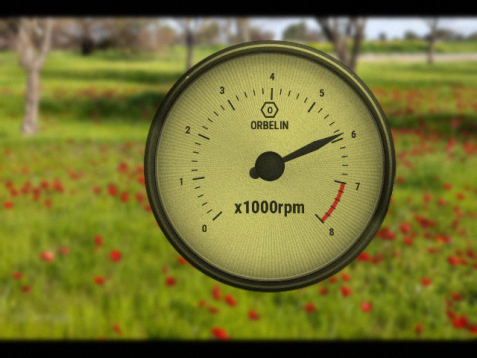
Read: 5900 rpm
